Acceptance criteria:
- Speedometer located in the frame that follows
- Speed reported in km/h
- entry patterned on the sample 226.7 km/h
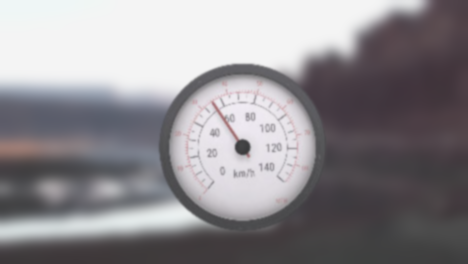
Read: 55 km/h
